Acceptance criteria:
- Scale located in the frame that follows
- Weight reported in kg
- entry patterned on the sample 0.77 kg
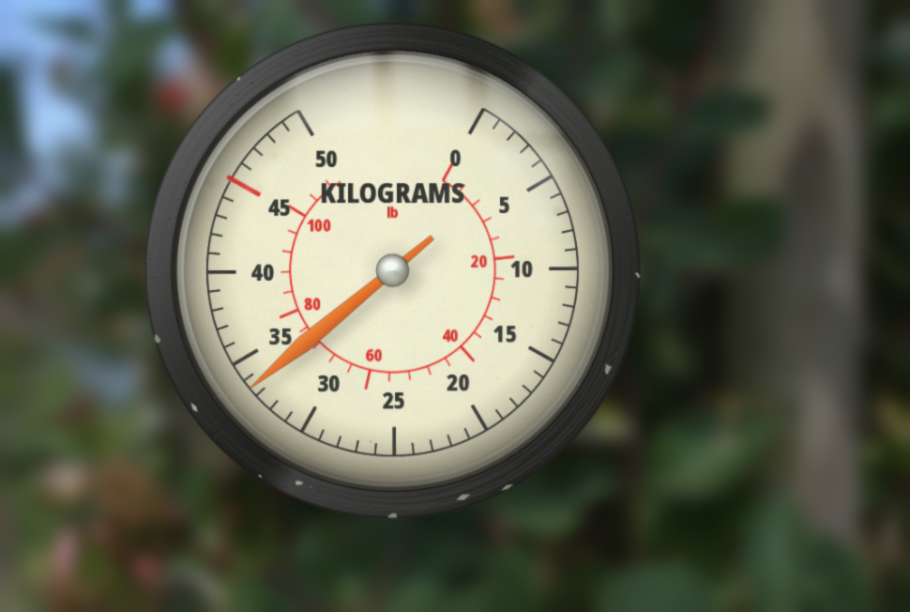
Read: 33.5 kg
